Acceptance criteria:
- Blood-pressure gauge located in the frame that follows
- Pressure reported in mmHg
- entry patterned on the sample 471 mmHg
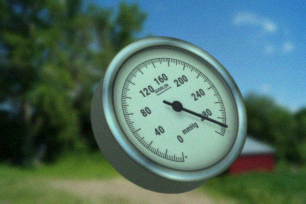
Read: 290 mmHg
